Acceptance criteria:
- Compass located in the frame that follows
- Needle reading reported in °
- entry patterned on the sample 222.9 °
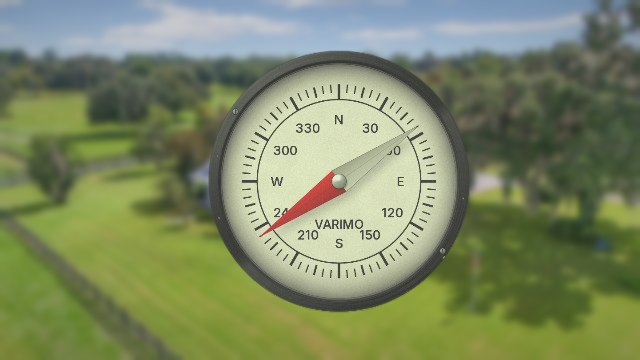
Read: 235 °
